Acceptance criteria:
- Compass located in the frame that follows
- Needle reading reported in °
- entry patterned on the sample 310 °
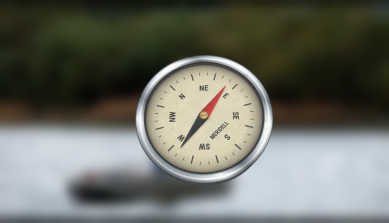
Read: 80 °
